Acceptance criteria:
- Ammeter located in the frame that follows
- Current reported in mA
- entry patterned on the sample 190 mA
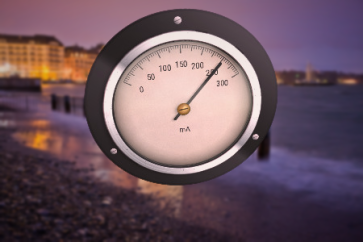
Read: 250 mA
